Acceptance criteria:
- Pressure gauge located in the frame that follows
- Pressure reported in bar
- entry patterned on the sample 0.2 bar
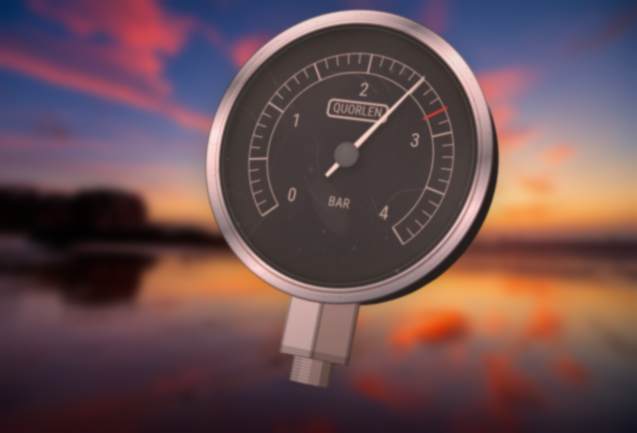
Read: 2.5 bar
